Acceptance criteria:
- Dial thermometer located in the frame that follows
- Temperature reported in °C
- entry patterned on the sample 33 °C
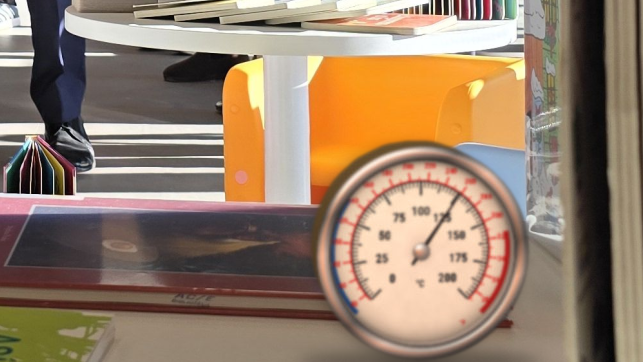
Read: 125 °C
